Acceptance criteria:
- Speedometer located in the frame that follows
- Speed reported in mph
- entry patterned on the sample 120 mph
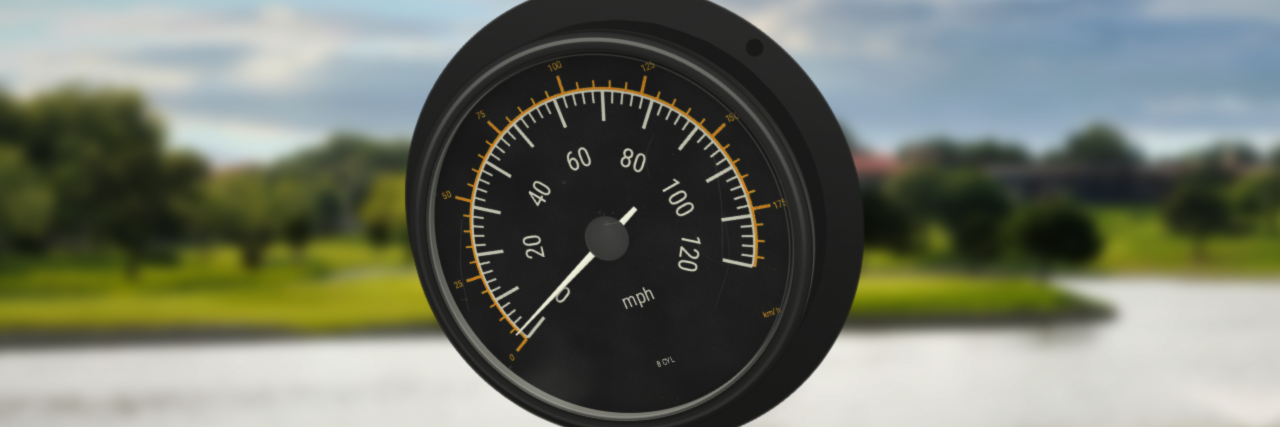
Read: 2 mph
